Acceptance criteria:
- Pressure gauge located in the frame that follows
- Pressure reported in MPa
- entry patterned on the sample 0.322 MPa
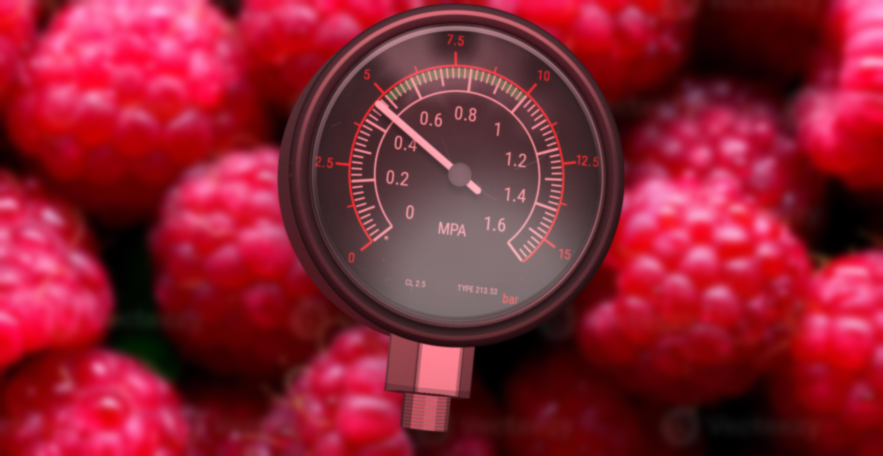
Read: 0.46 MPa
